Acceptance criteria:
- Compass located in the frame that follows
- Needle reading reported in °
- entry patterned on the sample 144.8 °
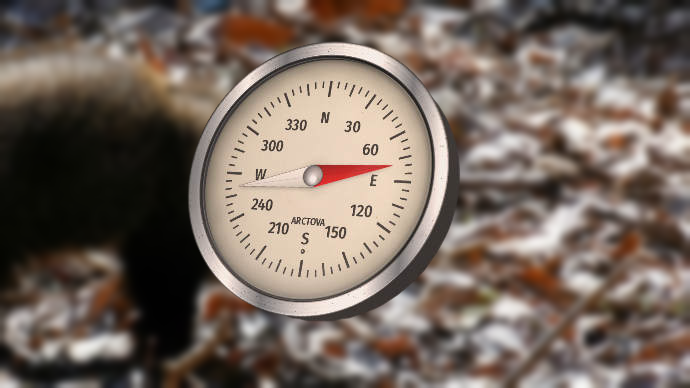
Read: 80 °
